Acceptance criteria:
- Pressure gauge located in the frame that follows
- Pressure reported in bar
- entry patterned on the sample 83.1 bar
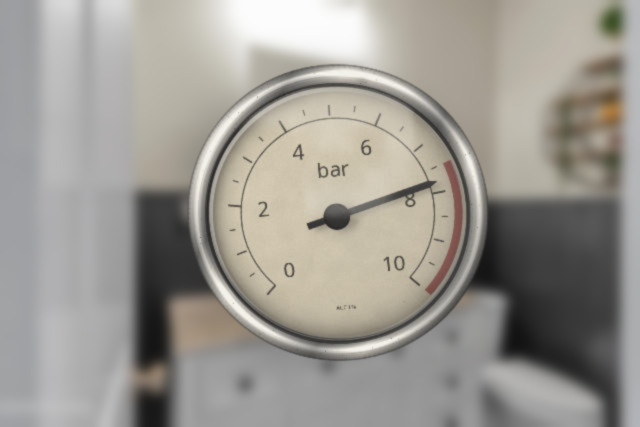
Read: 7.75 bar
